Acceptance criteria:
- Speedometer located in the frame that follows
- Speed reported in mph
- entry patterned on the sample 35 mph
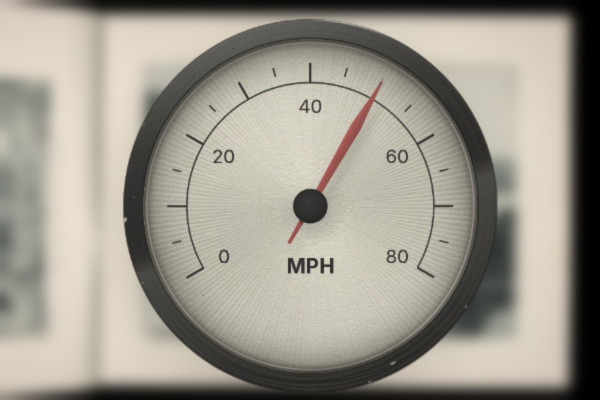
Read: 50 mph
